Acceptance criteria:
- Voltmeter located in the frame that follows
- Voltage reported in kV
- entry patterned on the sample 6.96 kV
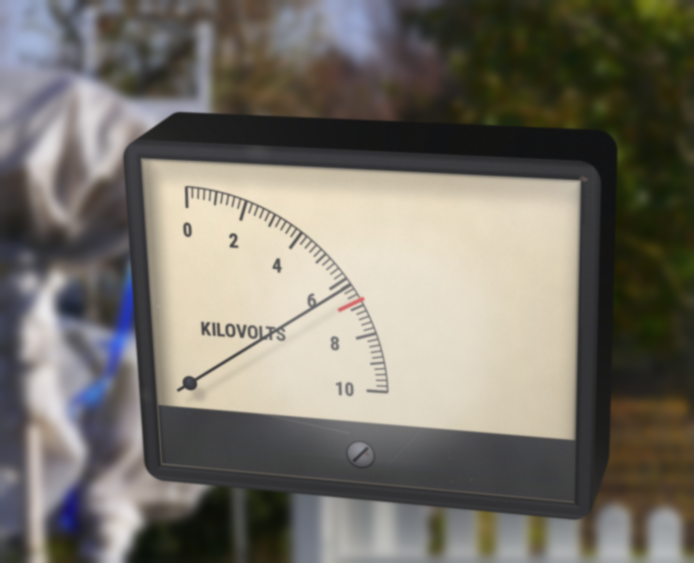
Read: 6.2 kV
